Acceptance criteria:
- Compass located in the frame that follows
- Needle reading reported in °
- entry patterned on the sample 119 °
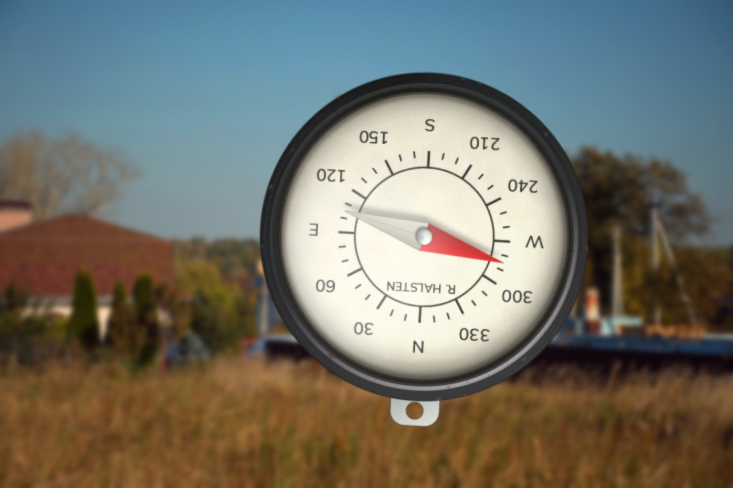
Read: 285 °
